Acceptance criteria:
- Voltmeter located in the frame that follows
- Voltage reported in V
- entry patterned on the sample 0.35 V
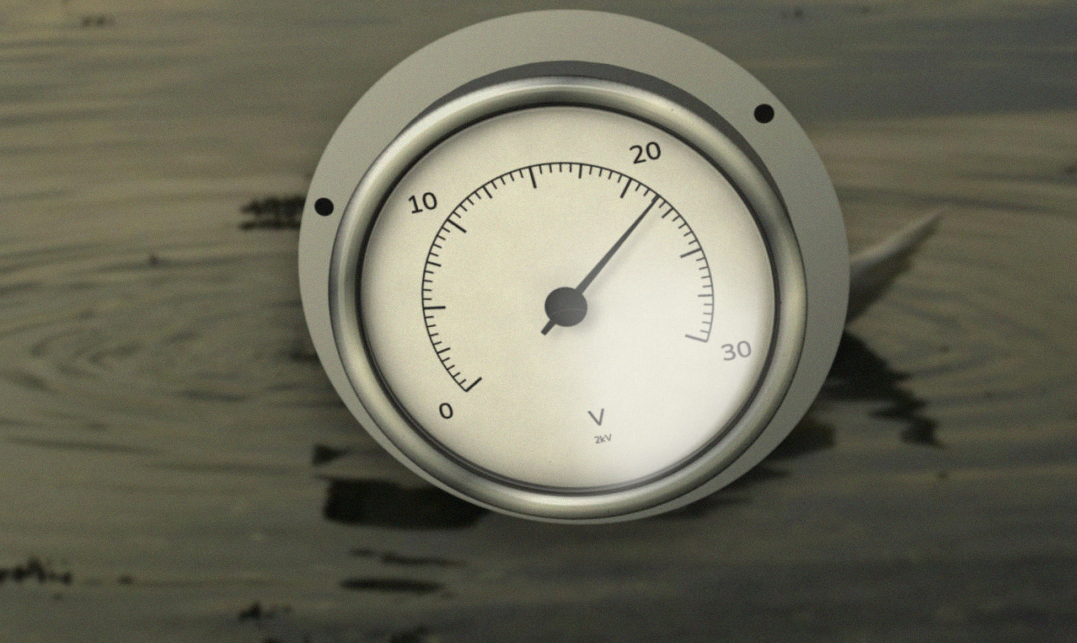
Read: 21.5 V
